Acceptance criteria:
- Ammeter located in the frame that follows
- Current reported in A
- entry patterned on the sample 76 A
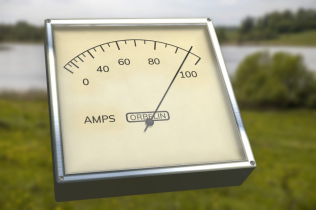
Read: 95 A
